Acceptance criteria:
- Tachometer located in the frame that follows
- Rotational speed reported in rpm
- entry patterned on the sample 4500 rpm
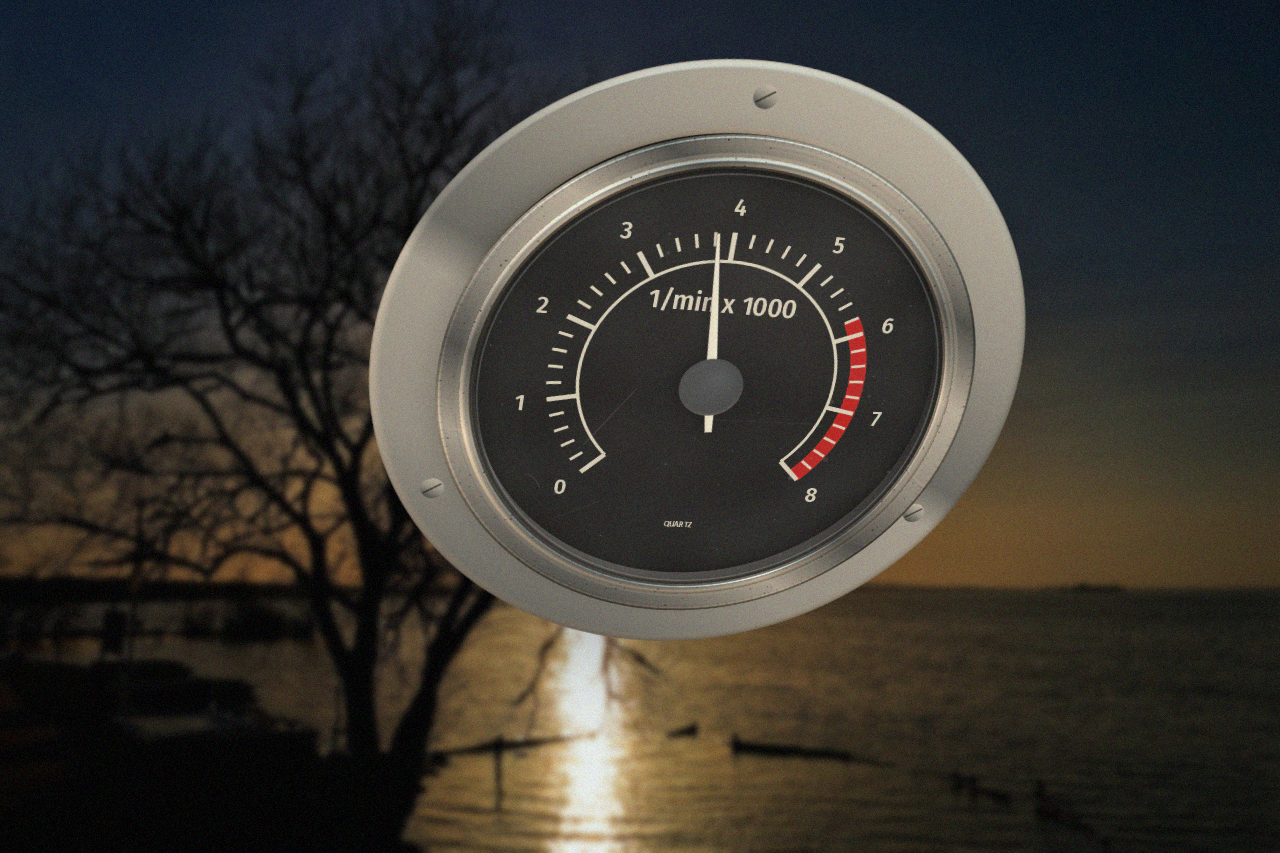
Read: 3800 rpm
